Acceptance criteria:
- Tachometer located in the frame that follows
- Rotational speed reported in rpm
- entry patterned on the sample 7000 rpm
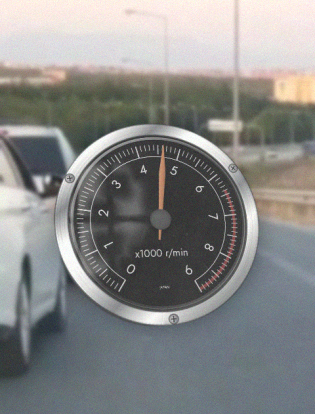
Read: 4600 rpm
